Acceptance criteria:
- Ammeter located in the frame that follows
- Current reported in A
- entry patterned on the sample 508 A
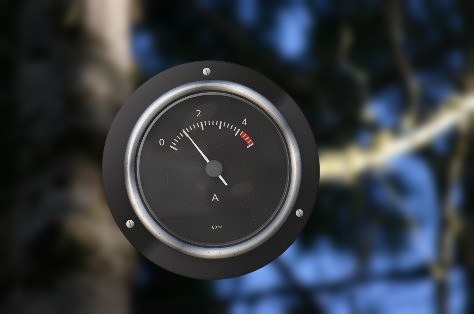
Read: 1 A
